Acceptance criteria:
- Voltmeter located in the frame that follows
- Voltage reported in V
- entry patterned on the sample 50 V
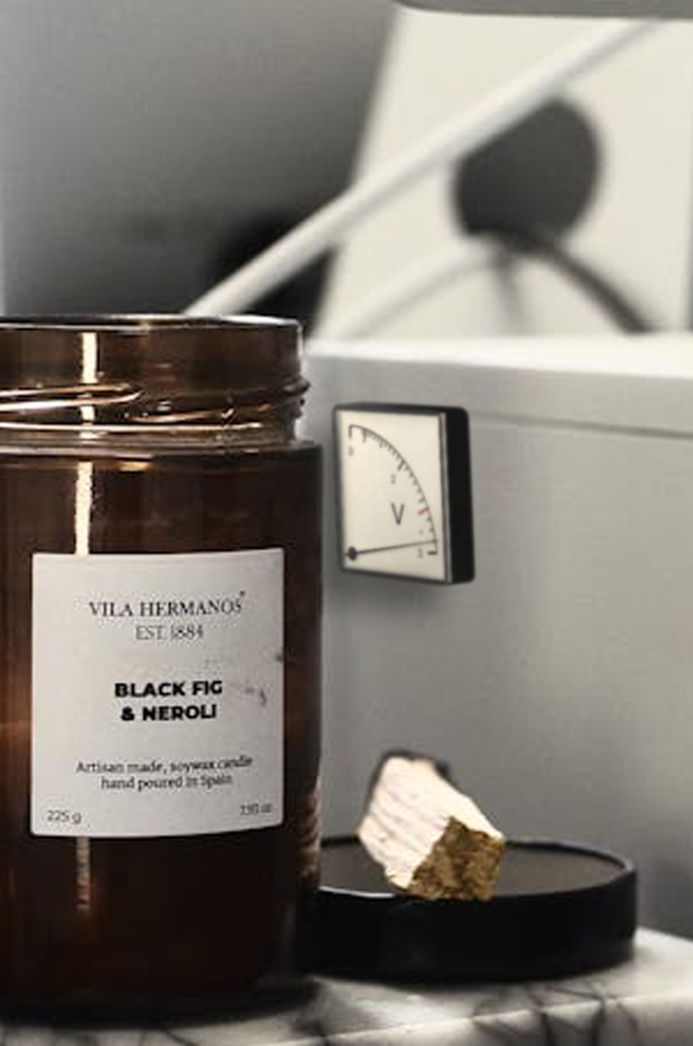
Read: 2.9 V
